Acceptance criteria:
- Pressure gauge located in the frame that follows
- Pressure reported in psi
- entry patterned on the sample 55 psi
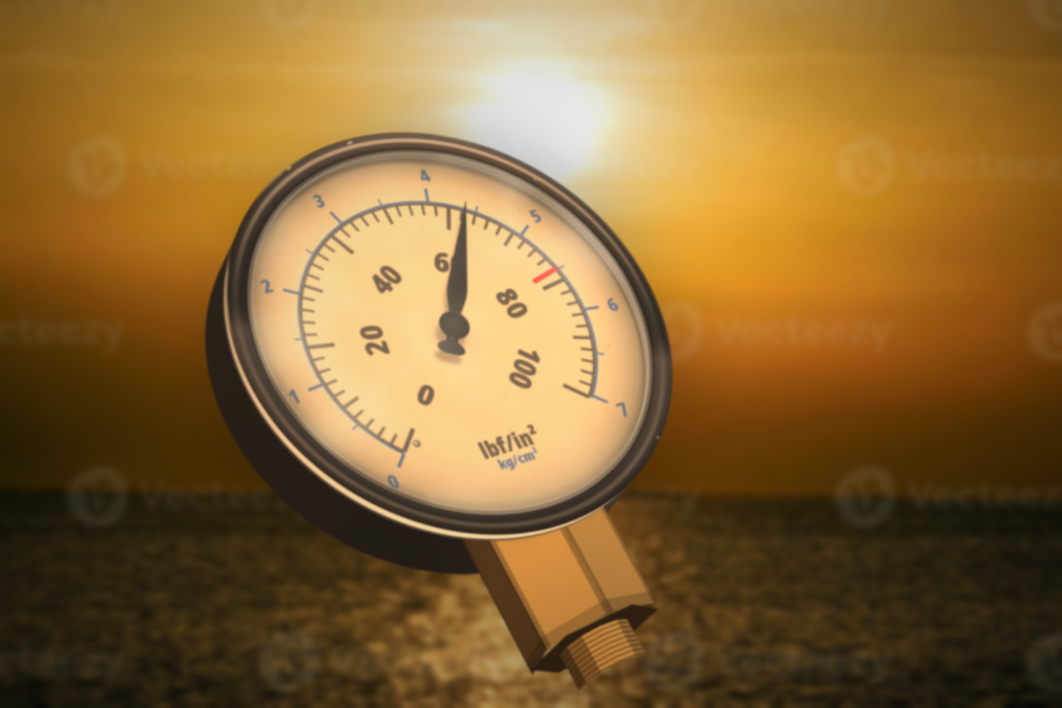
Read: 62 psi
